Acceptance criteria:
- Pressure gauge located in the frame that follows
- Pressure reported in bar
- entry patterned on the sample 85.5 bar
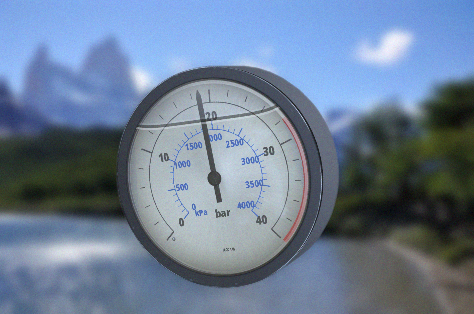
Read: 19 bar
